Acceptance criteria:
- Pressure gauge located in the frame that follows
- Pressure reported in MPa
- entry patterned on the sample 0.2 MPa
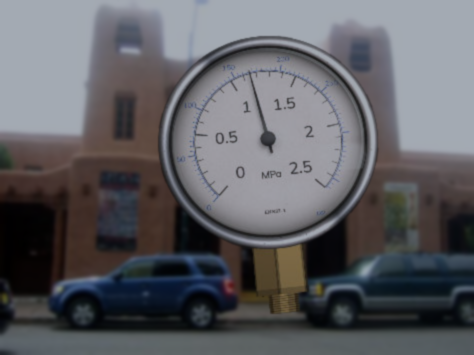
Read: 1.15 MPa
